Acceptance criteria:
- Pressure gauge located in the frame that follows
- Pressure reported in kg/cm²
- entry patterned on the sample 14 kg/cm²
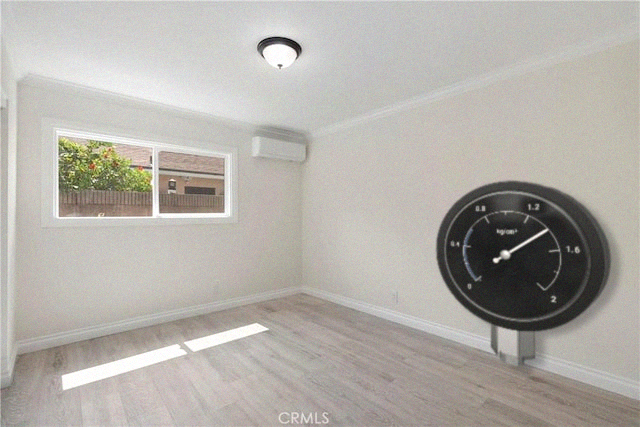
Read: 1.4 kg/cm²
